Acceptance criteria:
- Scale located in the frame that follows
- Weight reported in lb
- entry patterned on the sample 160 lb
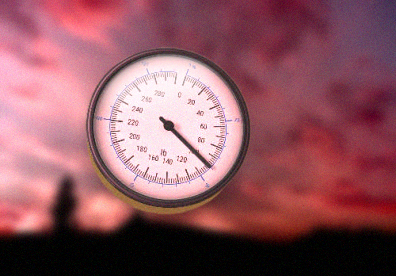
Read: 100 lb
